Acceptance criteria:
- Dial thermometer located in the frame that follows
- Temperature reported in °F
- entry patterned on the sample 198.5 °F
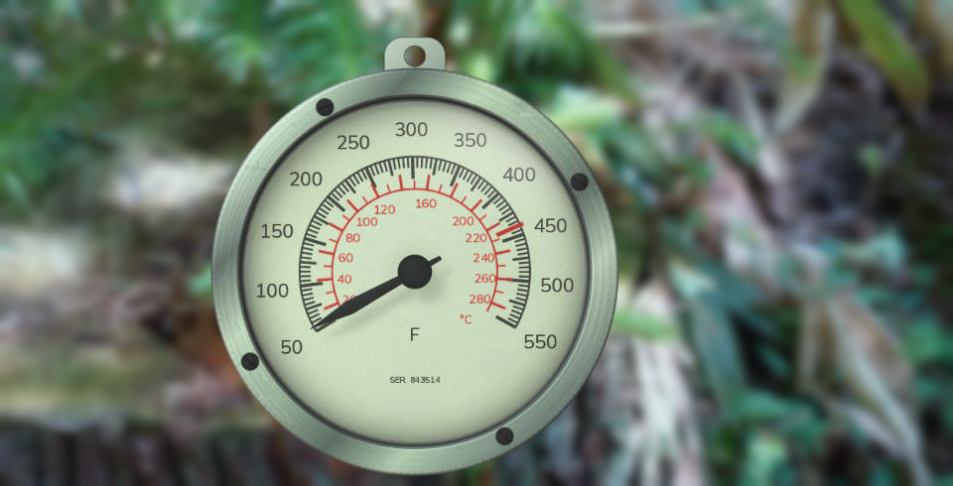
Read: 55 °F
